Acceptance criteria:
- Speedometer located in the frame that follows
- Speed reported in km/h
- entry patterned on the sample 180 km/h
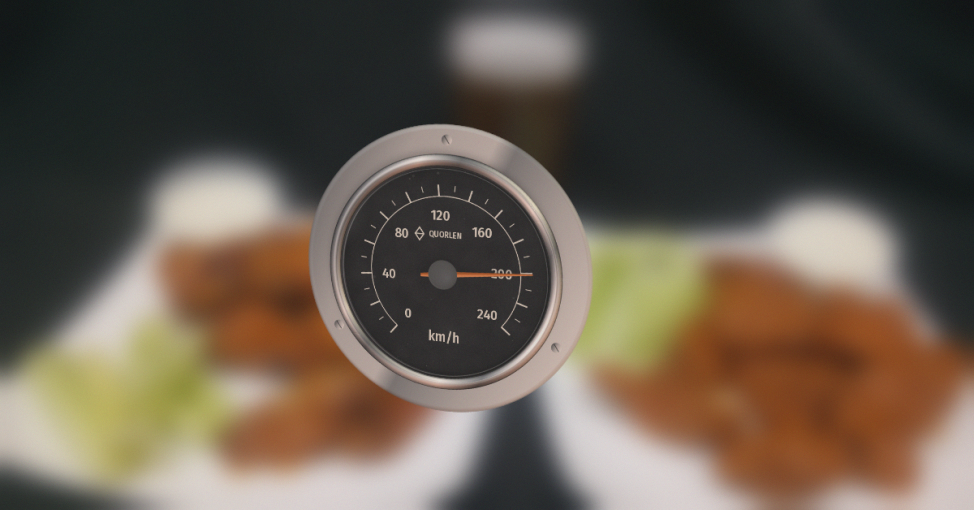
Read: 200 km/h
